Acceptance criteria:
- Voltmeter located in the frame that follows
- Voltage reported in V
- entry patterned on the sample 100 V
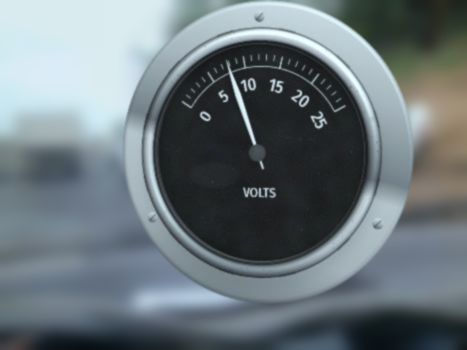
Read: 8 V
